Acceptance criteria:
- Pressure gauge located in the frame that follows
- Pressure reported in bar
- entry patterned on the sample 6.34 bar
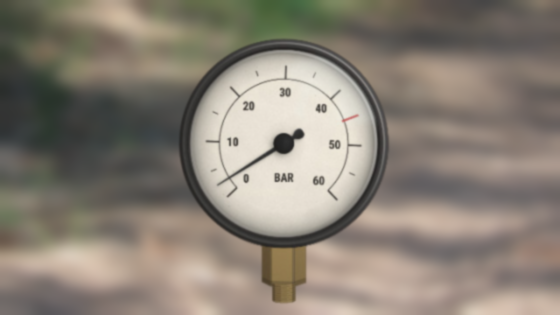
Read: 2.5 bar
